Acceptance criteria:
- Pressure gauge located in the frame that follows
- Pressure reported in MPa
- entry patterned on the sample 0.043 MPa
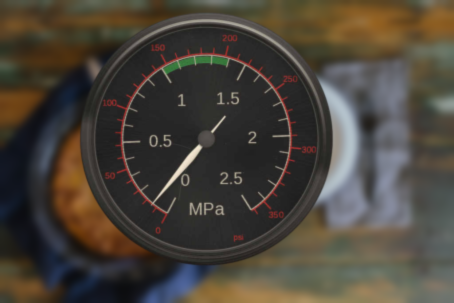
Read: 0.1 MPa
